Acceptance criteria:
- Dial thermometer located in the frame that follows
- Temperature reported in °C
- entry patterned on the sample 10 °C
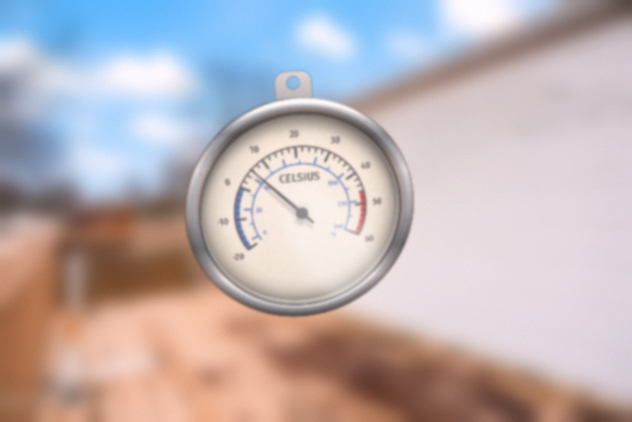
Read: 6 °C
